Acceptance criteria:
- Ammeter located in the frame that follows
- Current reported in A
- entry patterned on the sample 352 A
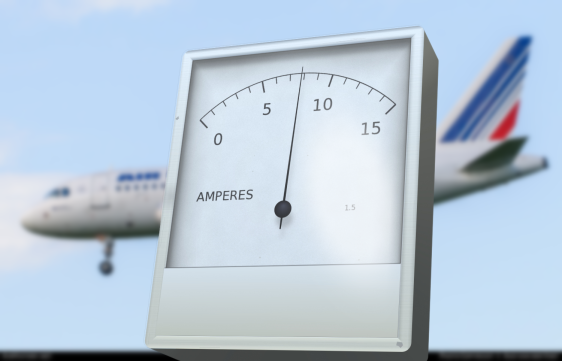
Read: 8 A
